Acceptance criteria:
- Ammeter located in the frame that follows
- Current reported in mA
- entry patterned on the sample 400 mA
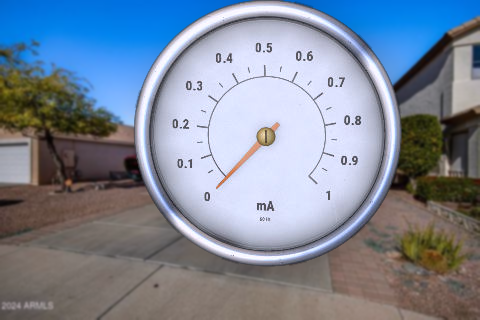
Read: 0 mA
